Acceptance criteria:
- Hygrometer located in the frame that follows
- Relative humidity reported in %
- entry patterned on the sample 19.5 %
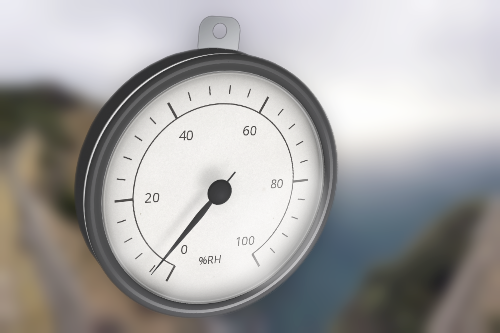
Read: 4 %
